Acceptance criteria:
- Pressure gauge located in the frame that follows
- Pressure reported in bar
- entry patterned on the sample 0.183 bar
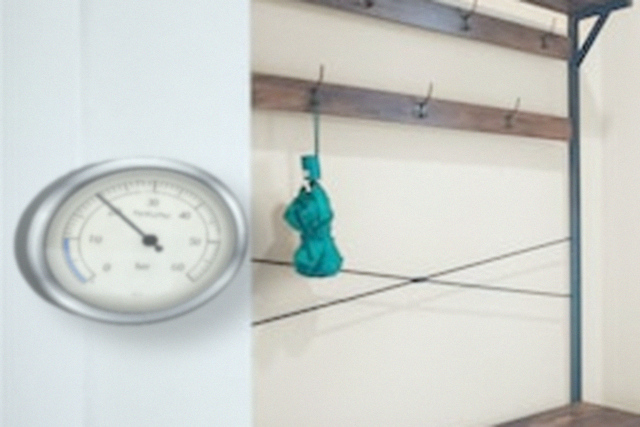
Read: 20 bar
